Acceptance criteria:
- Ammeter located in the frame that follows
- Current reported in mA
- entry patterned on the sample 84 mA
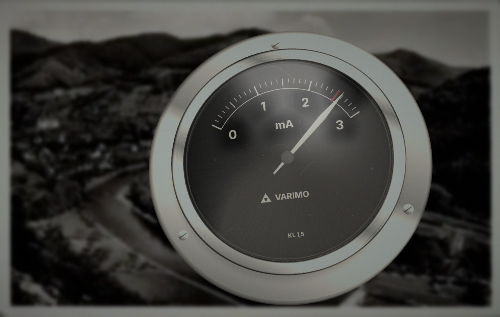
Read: 2.6 mA
